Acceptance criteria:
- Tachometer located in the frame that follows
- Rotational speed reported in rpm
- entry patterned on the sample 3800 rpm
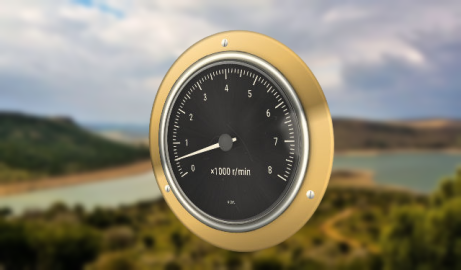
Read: 500 rpm
